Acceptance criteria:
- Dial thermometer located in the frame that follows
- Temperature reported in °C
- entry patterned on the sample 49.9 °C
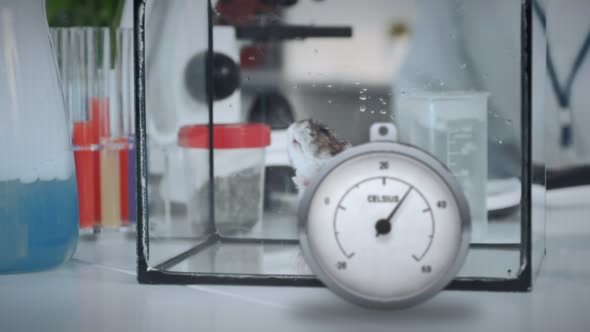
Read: 30 °C
